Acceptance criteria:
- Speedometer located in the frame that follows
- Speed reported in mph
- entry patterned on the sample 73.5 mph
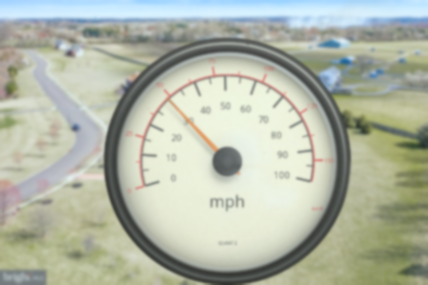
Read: 30 mph
